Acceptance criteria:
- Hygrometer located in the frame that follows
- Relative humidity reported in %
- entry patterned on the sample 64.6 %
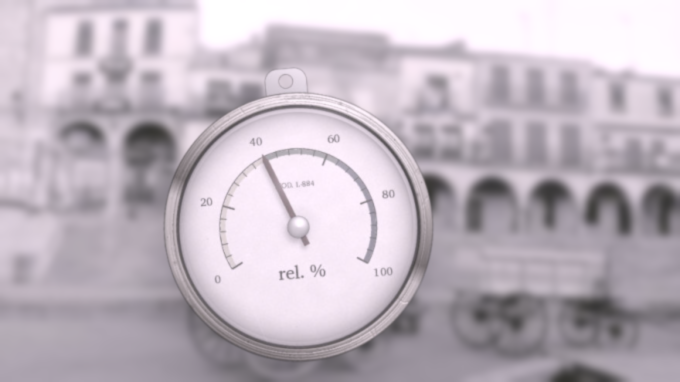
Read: 40 %
